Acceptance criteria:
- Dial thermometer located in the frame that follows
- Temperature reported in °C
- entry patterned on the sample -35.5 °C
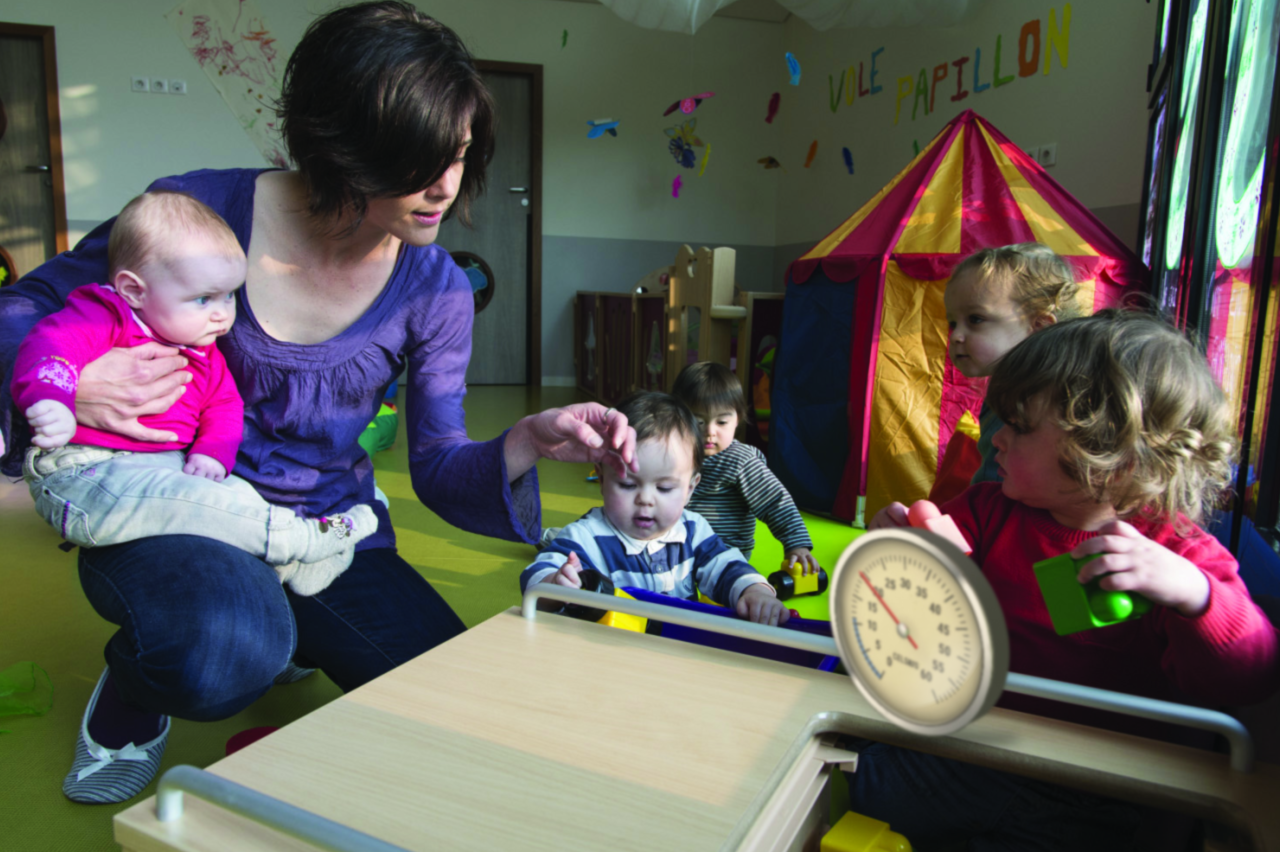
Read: 20 °C
